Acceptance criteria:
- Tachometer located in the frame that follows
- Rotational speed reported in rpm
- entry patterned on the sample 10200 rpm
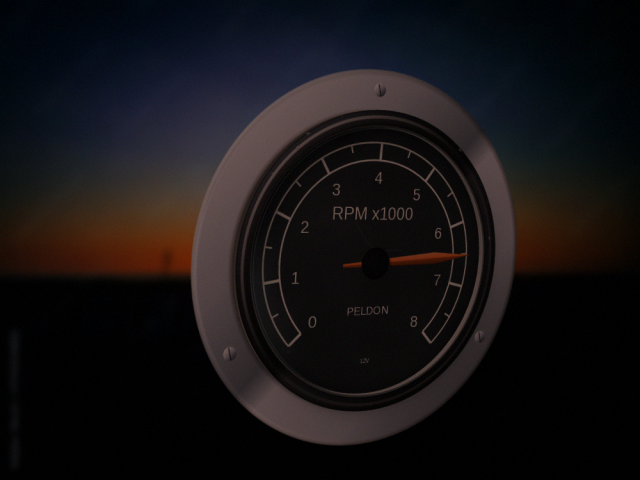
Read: 6500 rpm
